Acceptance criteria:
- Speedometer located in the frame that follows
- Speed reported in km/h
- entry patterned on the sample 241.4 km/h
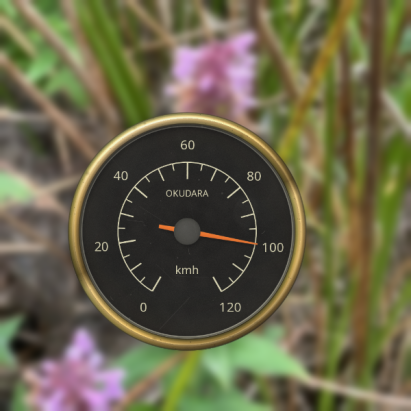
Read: 100 km/h
